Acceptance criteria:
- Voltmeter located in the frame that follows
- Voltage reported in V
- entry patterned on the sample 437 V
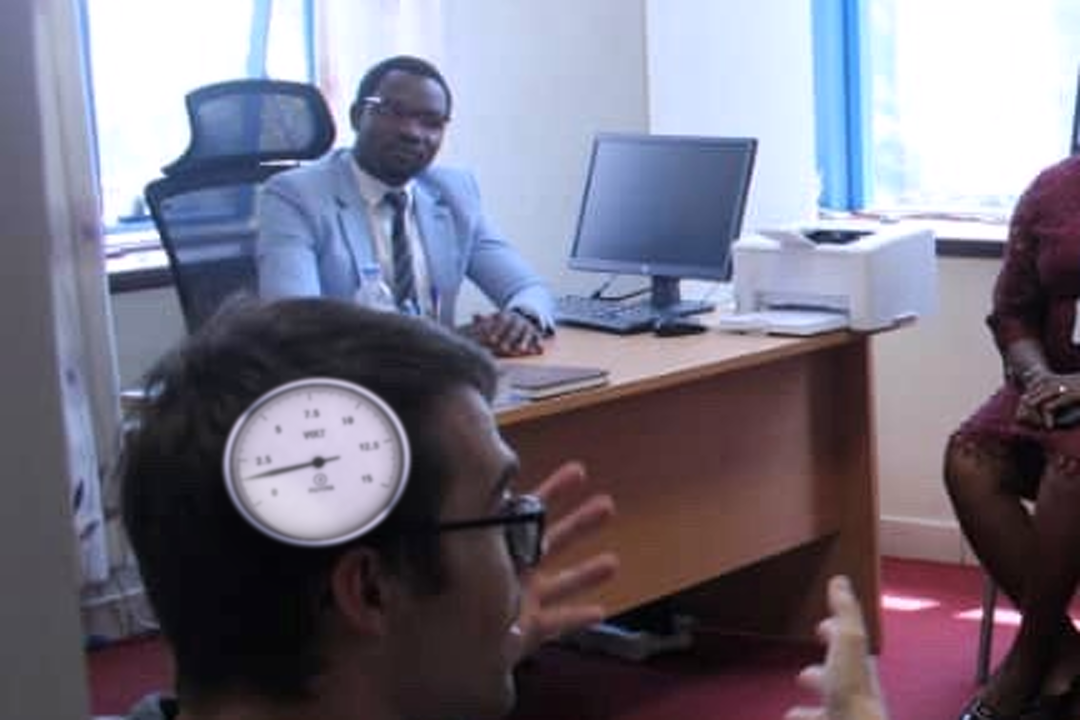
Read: 1.5 V
